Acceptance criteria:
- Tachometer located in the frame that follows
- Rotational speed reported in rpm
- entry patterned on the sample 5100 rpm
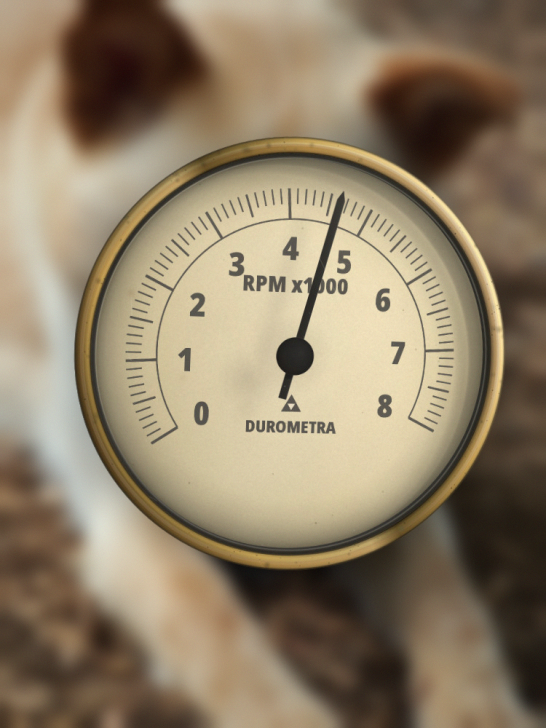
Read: 4600 rpm
